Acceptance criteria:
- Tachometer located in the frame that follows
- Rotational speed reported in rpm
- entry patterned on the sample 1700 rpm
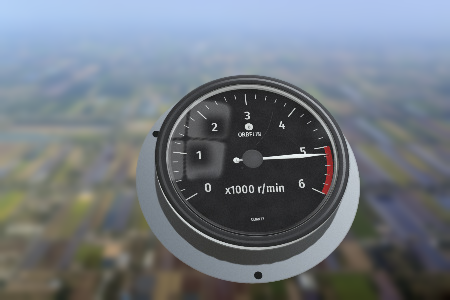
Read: 5200 rpm
